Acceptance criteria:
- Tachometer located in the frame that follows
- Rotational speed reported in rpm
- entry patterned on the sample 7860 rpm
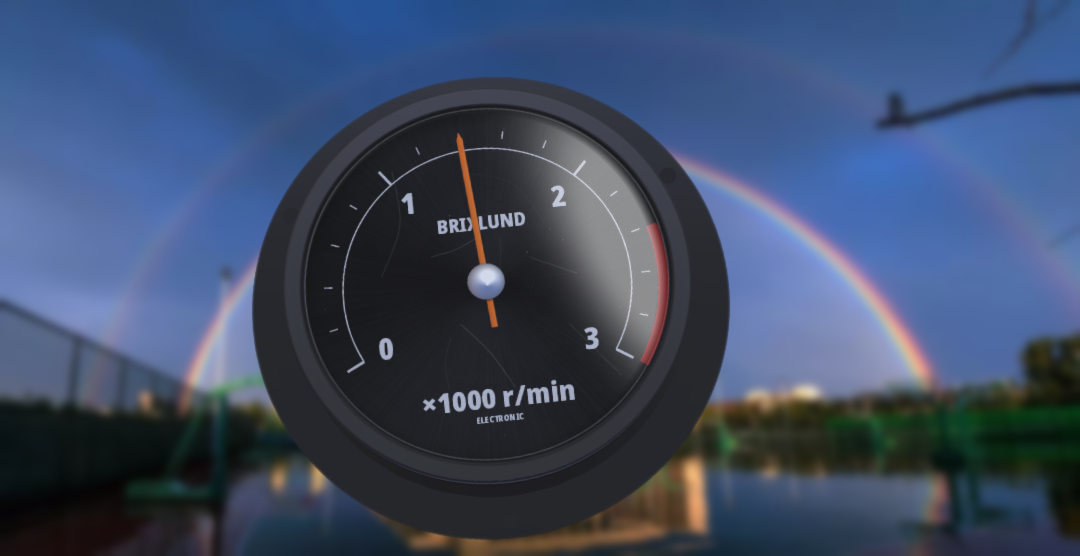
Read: 1400 rpm
